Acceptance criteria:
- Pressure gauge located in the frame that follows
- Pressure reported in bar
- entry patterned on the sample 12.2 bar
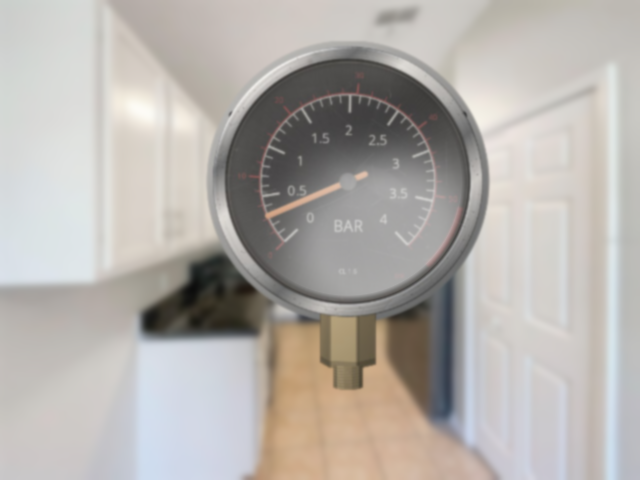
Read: 0.3 bar
